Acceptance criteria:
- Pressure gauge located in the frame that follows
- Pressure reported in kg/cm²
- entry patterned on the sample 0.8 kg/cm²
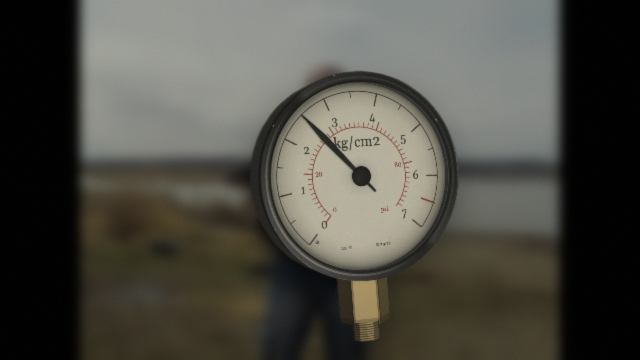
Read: 2.5 kg/cm²
